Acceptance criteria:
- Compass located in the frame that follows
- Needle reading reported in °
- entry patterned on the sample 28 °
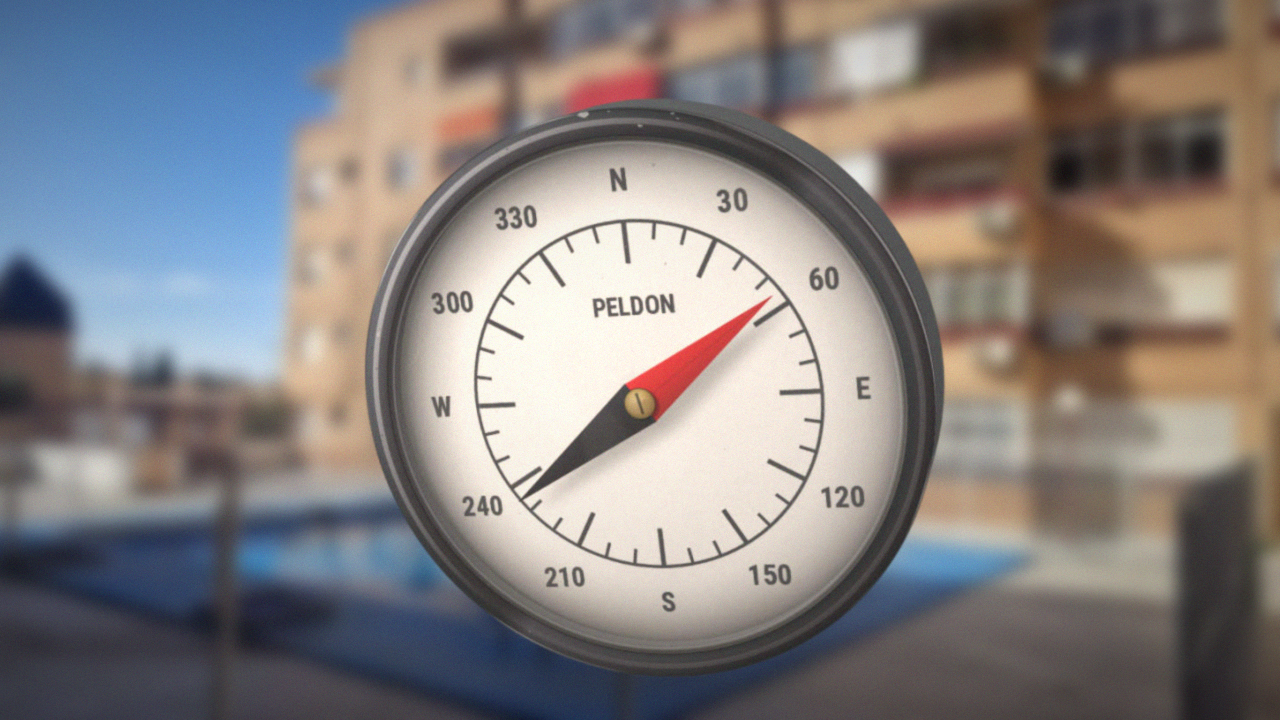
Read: 55 °
